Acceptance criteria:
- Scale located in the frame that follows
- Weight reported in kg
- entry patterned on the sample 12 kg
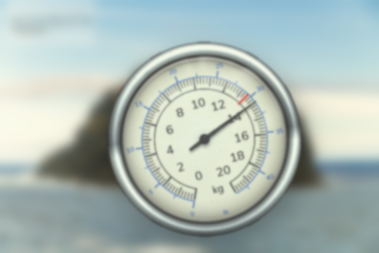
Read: 14 kg
